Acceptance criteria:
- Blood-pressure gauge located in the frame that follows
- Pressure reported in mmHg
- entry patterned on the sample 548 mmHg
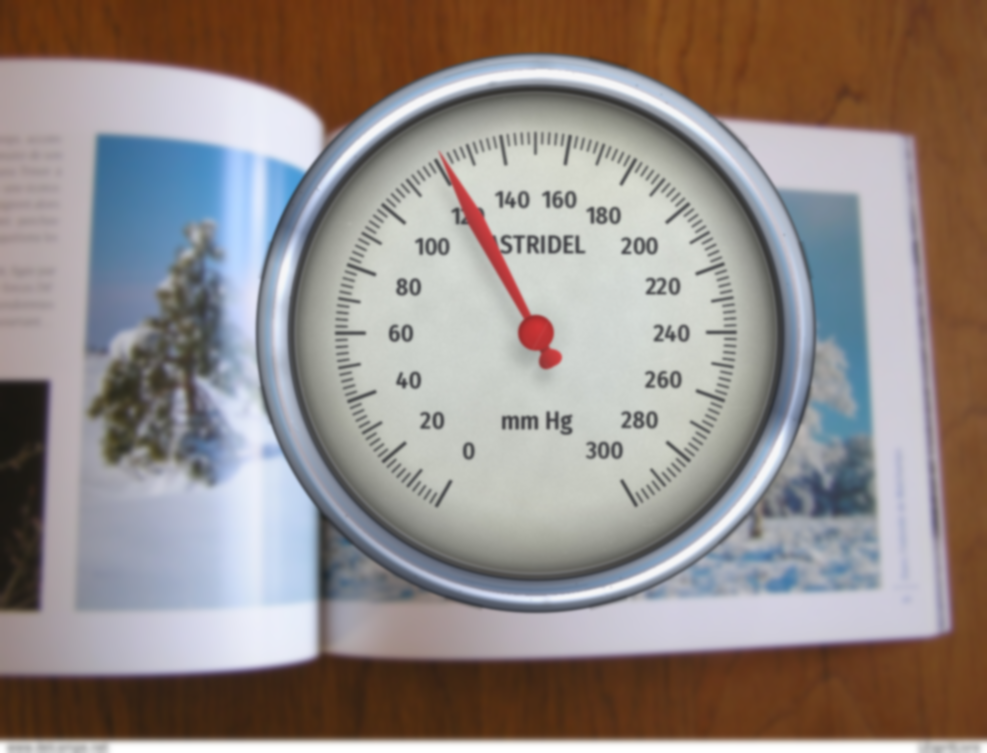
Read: 122 mmHg
